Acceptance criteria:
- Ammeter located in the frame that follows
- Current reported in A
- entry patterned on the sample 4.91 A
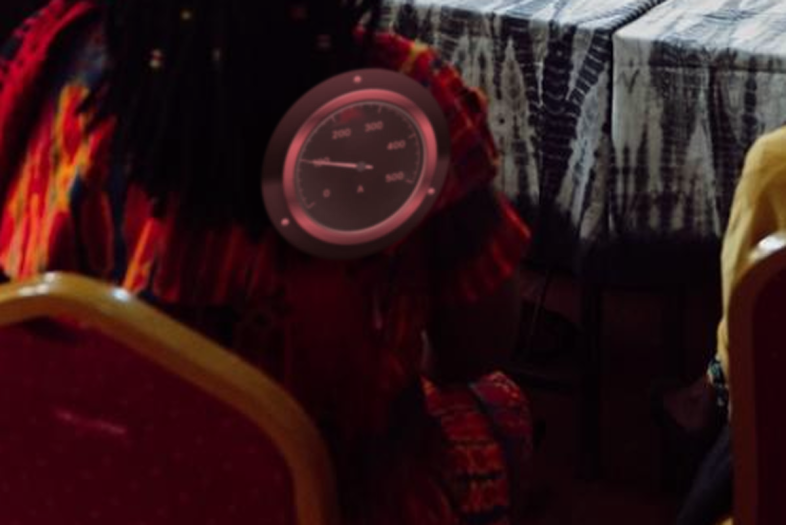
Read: 100 A
